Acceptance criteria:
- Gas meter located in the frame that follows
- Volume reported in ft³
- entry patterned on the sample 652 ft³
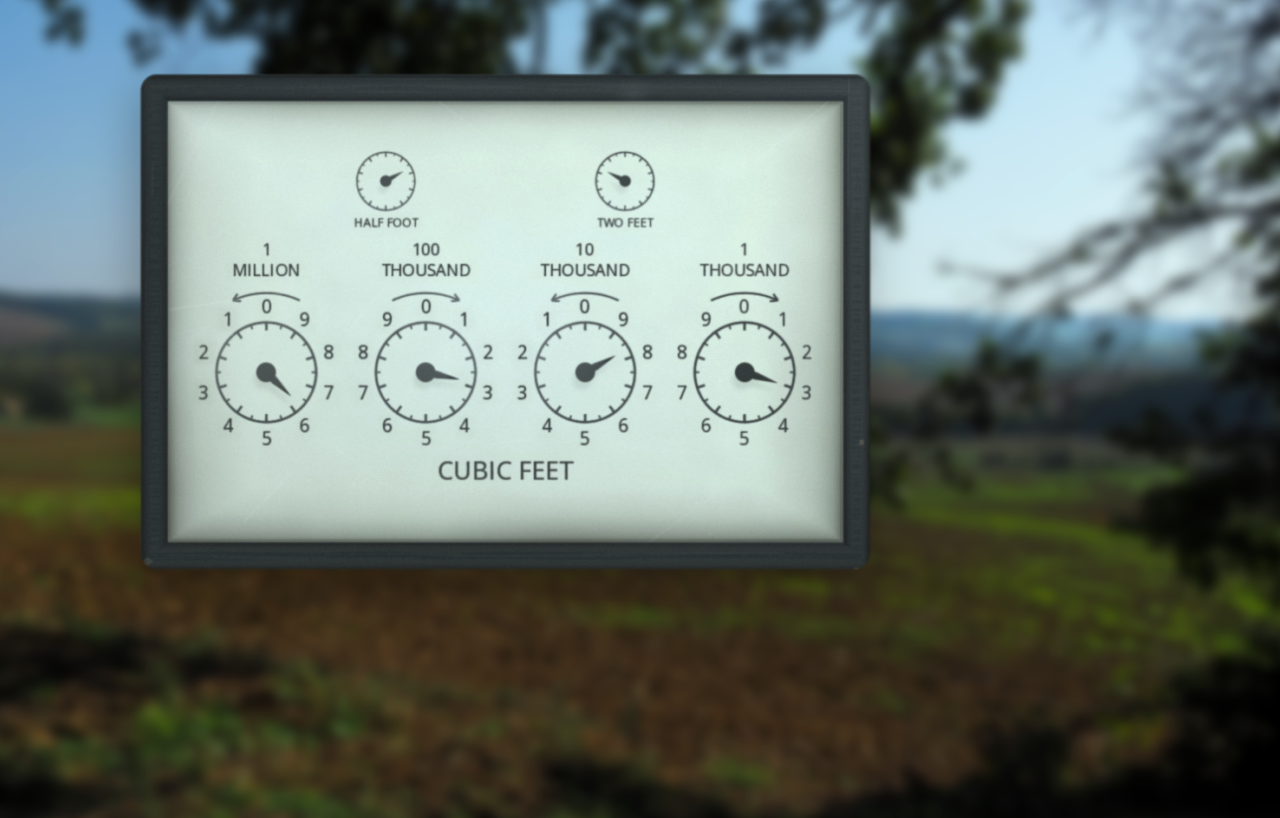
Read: 628300 ft³
